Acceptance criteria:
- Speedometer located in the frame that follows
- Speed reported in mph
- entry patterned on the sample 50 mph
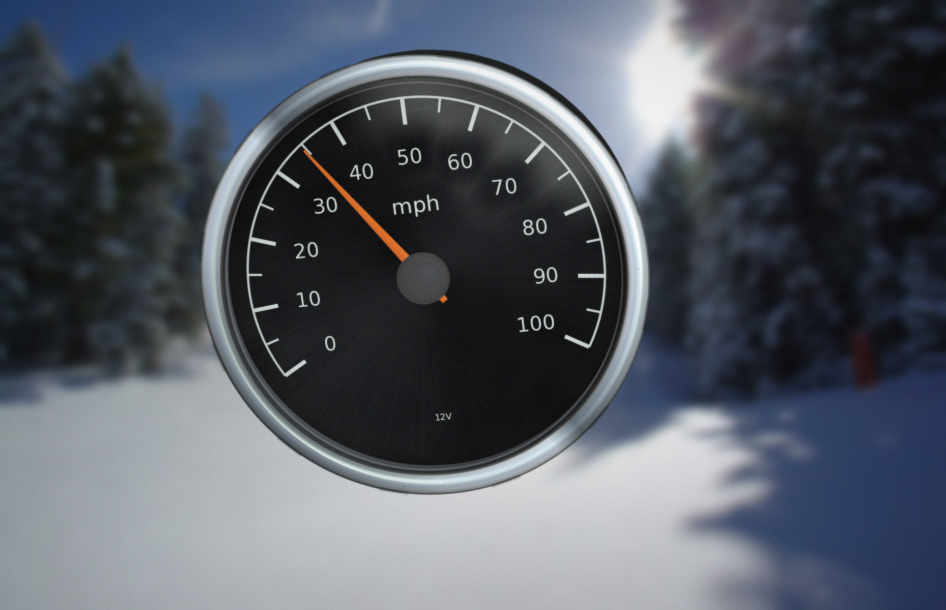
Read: 35 mph
